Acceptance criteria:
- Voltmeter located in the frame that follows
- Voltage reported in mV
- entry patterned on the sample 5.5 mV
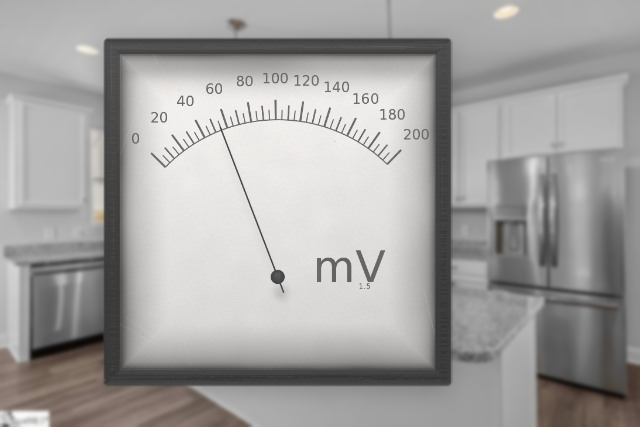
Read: 55 mV
